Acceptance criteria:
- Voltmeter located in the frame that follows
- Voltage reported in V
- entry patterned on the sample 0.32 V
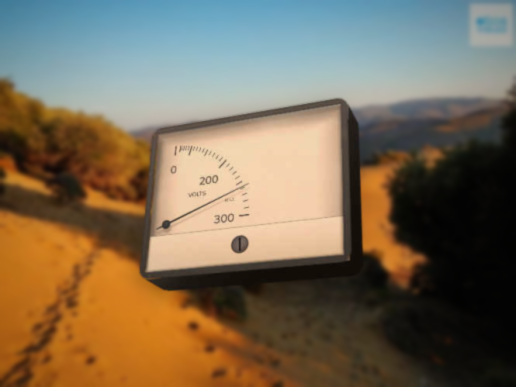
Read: 260 V
